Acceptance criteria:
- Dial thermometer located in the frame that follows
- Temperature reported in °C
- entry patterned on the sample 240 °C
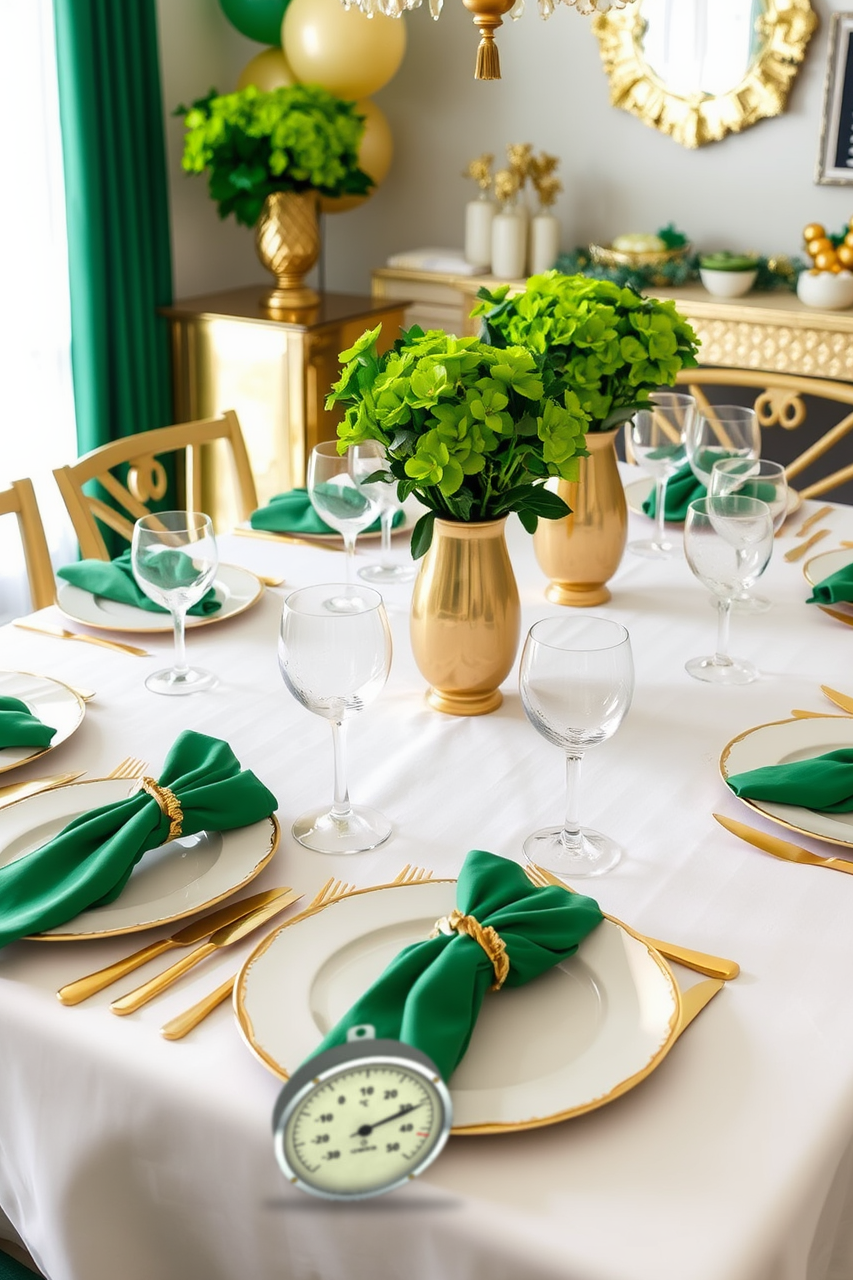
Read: 30 °C
